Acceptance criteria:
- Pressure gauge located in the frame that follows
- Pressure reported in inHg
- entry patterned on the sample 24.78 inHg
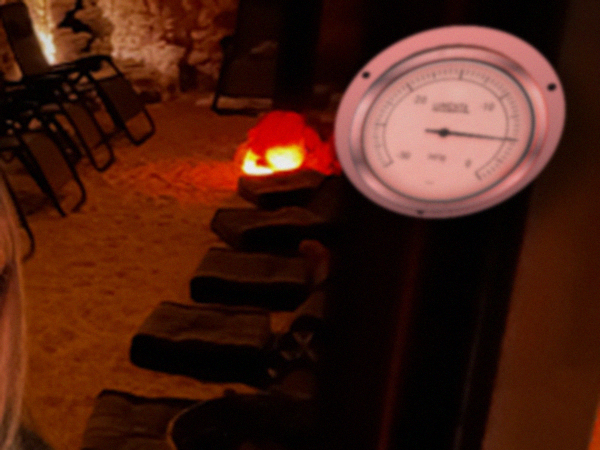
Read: -5 inHg
